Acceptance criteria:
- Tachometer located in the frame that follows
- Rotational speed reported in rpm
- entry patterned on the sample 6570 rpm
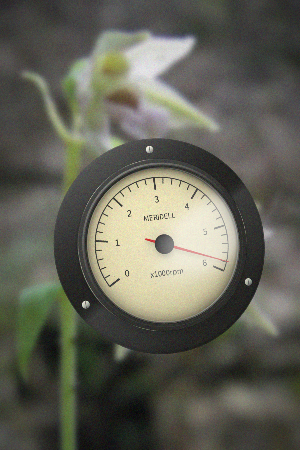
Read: 5800 rpm
